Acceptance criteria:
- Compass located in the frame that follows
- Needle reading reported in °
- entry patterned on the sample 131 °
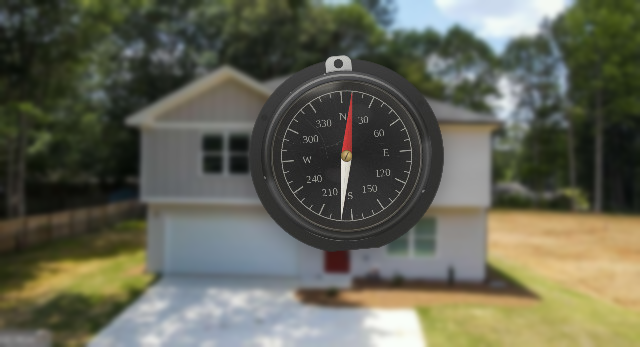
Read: 10 °
